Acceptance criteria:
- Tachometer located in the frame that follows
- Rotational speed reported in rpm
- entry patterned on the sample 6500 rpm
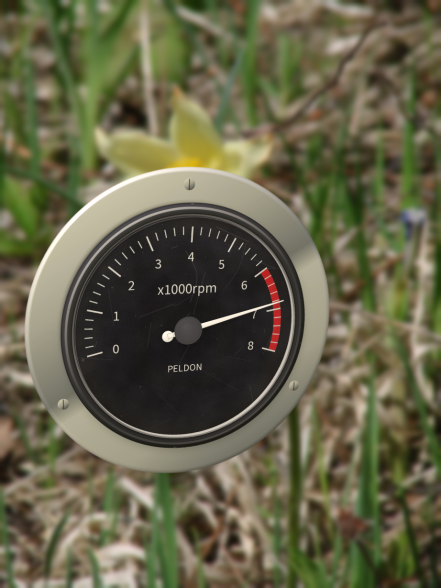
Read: 6800 rpm
